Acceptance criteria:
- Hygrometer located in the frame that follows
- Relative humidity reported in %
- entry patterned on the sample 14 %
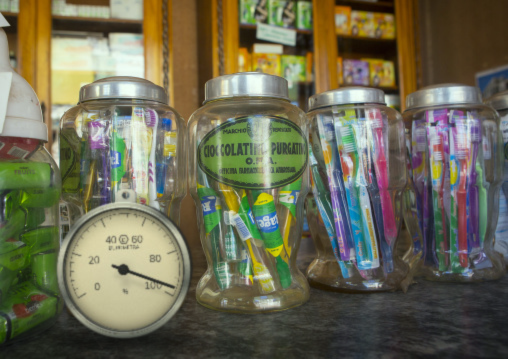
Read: 96 %
